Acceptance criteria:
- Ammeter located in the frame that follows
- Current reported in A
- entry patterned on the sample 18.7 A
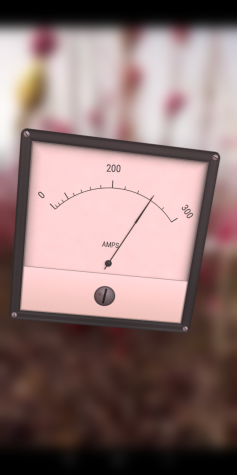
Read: 260 A
